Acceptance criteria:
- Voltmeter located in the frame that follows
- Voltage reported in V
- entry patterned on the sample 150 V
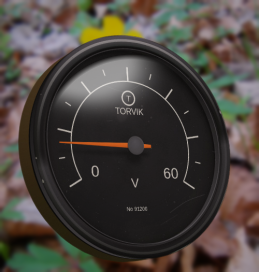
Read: 7.5 V
